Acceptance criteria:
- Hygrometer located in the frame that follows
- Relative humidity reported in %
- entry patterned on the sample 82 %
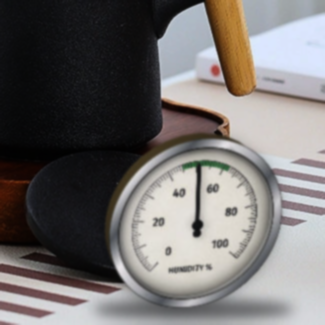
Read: 50 %
